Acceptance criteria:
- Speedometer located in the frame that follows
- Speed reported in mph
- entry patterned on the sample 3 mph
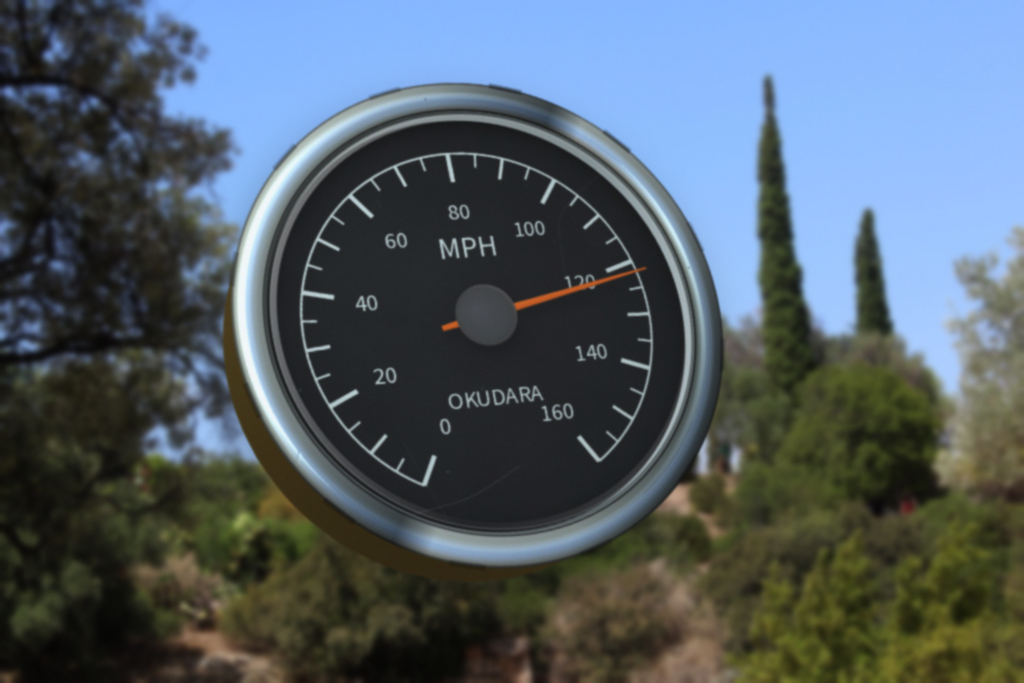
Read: 122.5 mph
